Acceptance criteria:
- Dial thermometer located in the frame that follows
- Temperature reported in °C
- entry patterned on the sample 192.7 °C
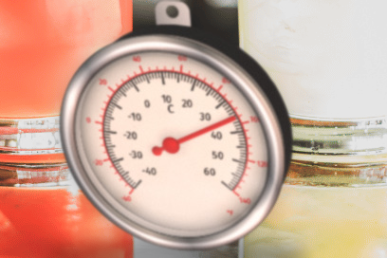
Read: 35 °C
